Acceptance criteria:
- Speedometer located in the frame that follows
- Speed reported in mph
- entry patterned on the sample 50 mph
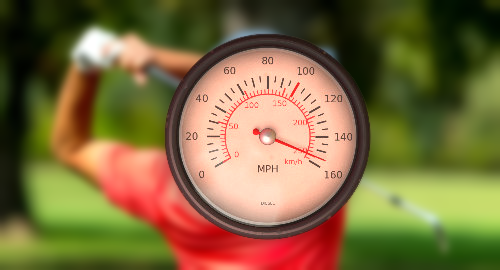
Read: 155 mph
